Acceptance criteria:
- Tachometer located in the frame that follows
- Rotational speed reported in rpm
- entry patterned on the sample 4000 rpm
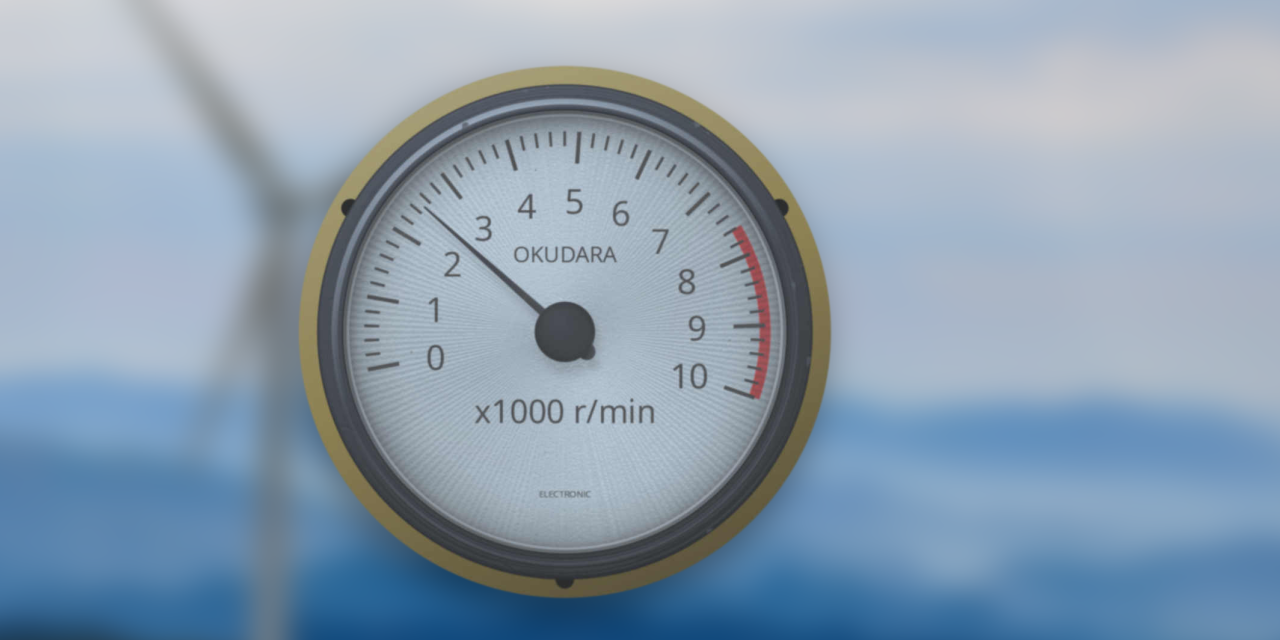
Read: 2500 rpm
